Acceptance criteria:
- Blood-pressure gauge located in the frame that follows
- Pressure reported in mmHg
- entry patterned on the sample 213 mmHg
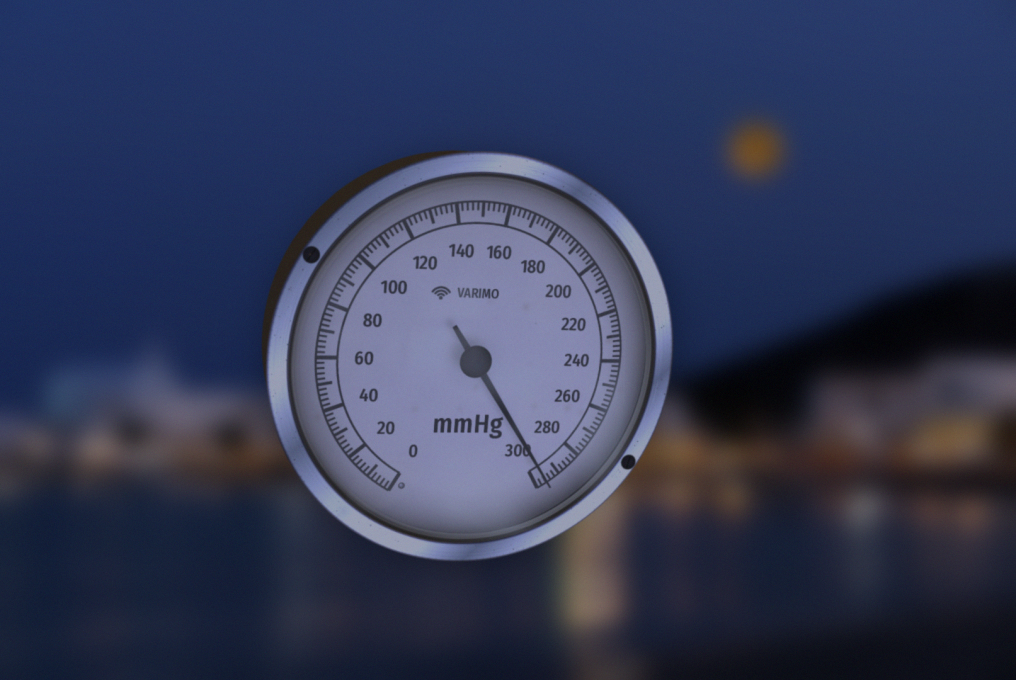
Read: 296 mmHg
